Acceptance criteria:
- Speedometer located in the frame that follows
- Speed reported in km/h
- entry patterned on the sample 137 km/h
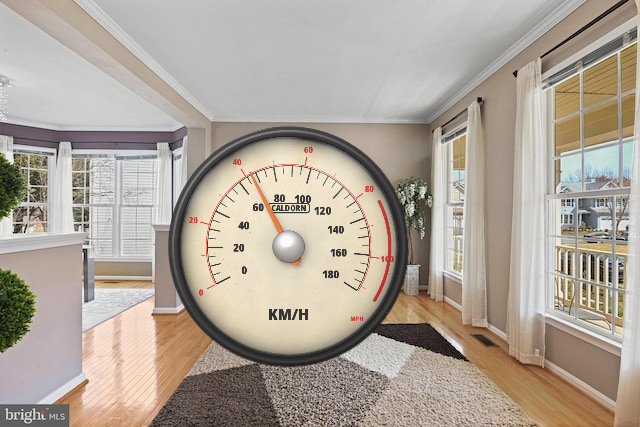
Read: 67.5 km/h
